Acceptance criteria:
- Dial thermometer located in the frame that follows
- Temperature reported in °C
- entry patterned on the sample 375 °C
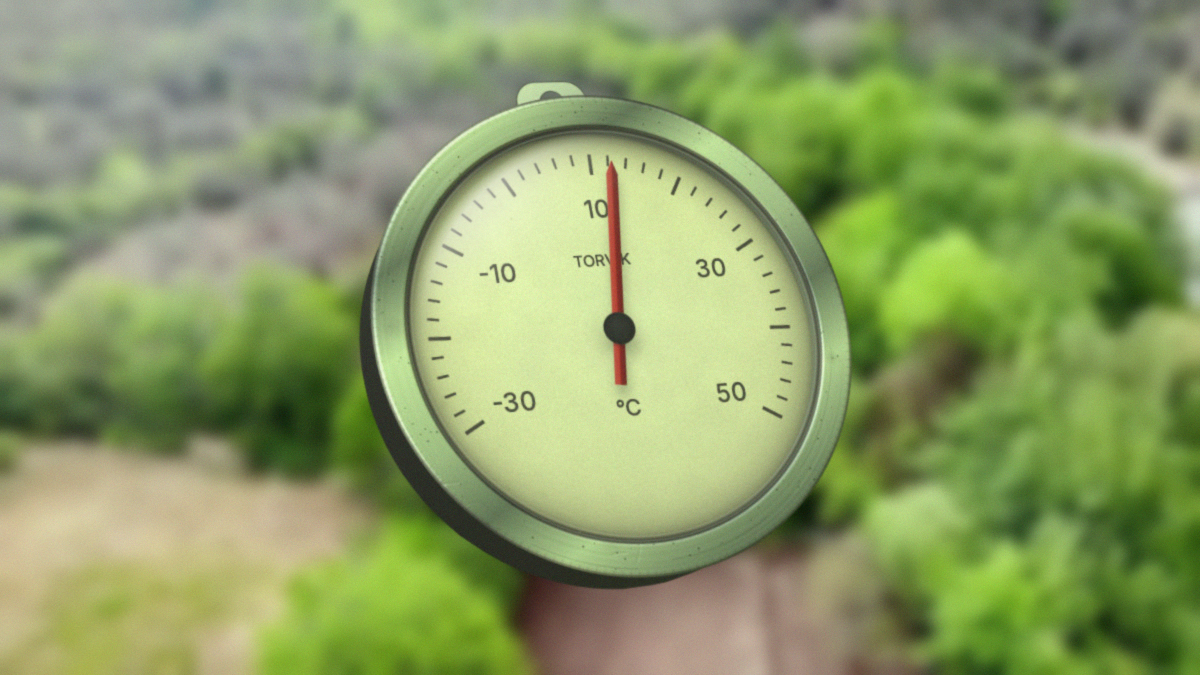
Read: 12 °C
